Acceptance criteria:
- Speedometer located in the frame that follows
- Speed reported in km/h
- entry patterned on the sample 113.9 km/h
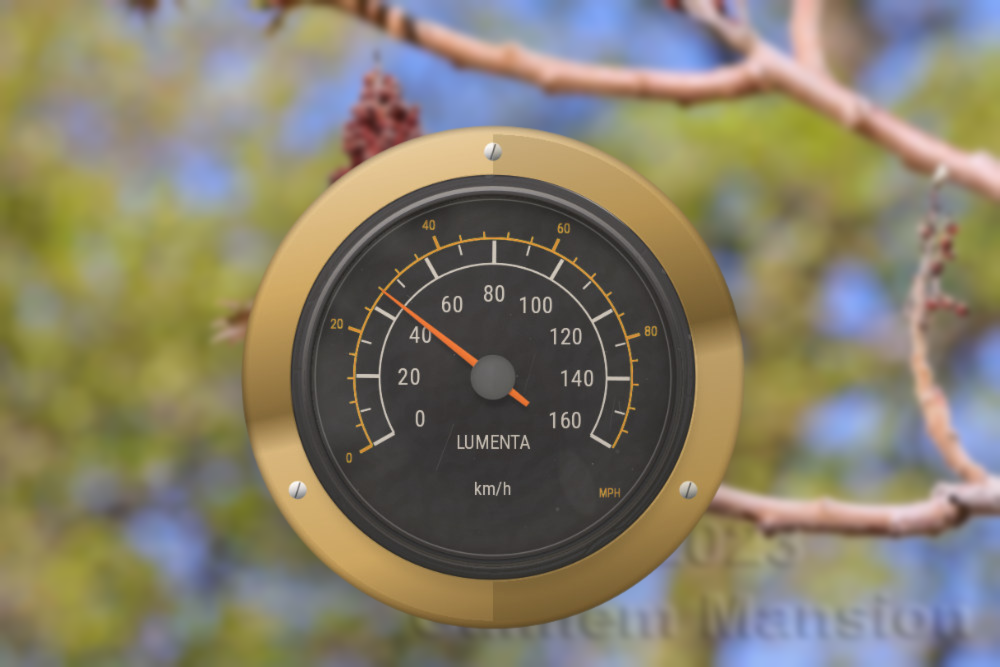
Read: 45 km/h
